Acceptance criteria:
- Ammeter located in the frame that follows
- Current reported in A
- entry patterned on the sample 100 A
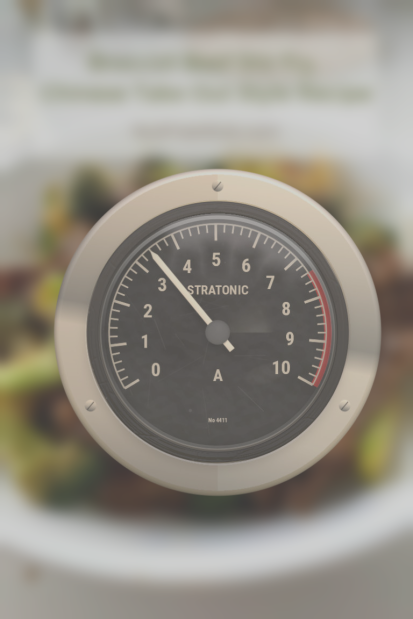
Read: 3.4 A
